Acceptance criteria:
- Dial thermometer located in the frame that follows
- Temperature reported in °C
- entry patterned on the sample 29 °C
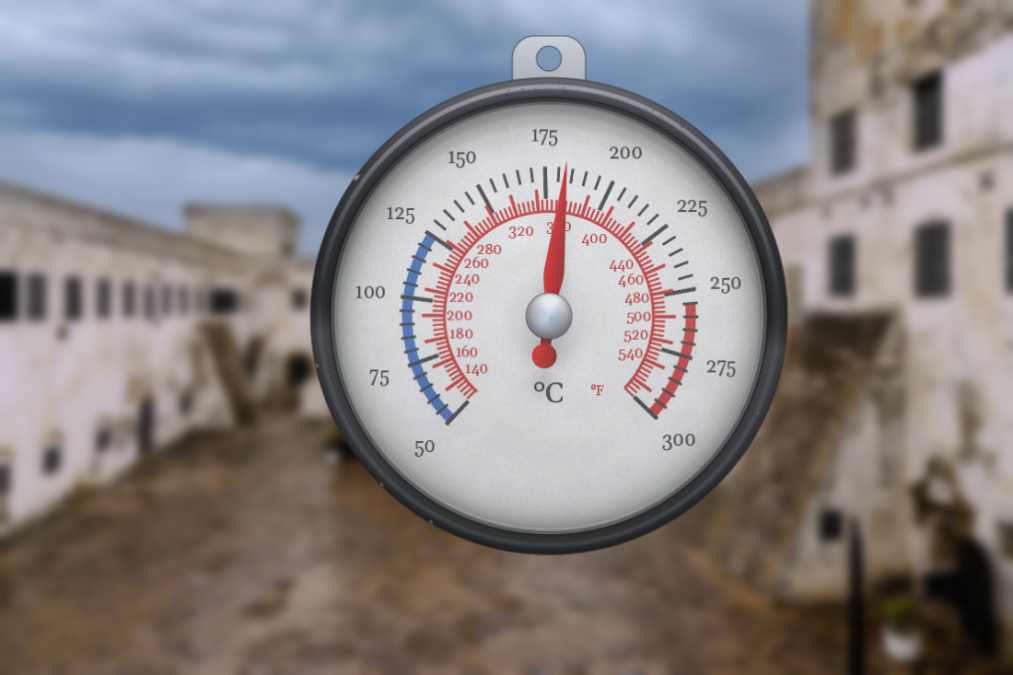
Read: 182.5 °C
